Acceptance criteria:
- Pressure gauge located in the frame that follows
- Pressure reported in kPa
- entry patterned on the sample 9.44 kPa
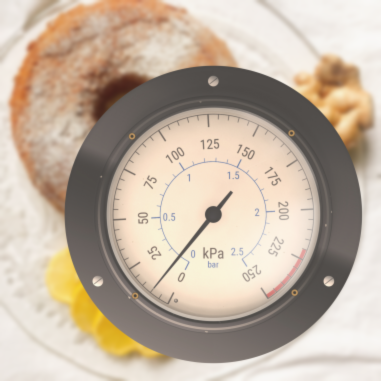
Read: 10 kPa
